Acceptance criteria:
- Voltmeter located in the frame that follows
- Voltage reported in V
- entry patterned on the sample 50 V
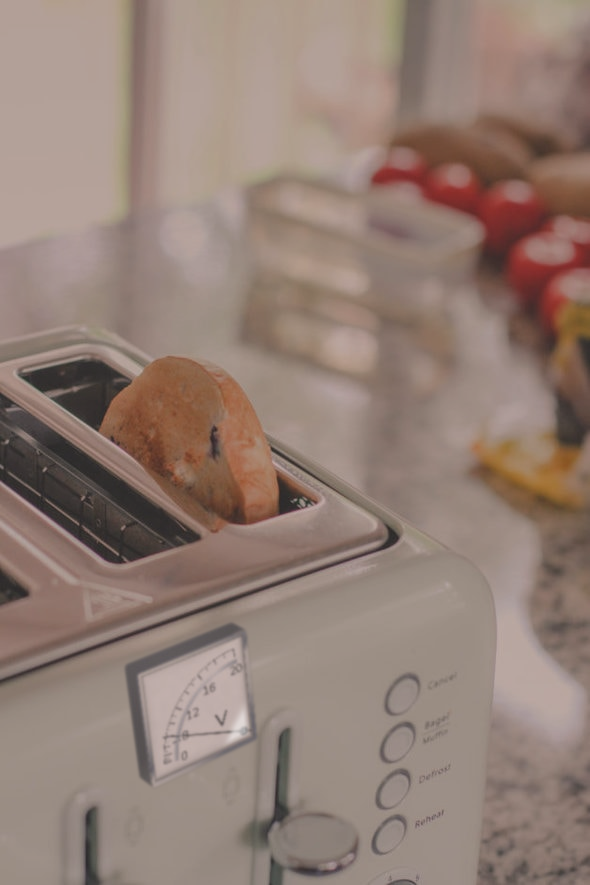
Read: 8 V
